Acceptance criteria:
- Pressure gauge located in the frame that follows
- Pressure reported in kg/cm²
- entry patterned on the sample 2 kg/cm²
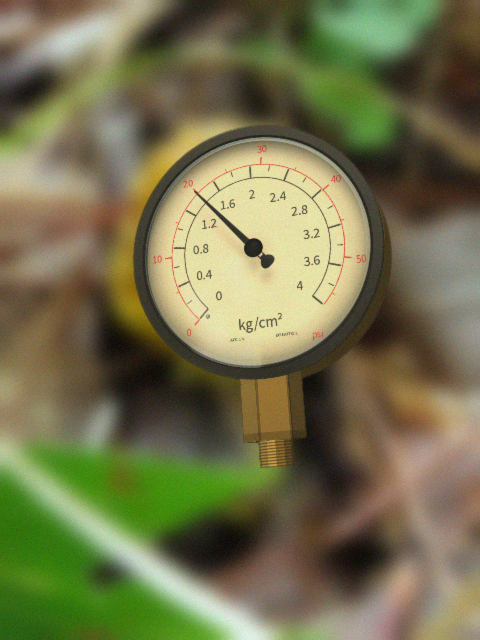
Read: 1.4 kg/cm²
